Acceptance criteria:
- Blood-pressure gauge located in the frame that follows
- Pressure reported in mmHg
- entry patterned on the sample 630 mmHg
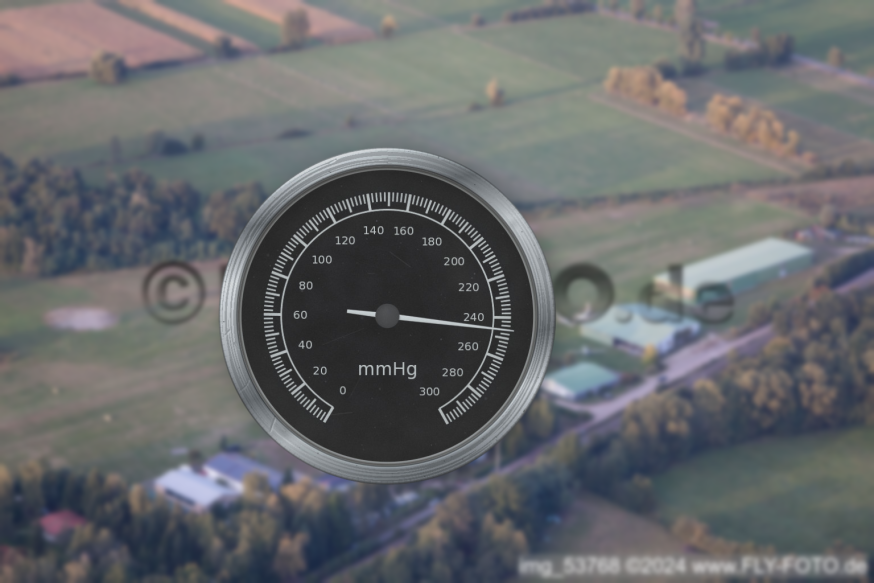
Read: 246 mmHg
